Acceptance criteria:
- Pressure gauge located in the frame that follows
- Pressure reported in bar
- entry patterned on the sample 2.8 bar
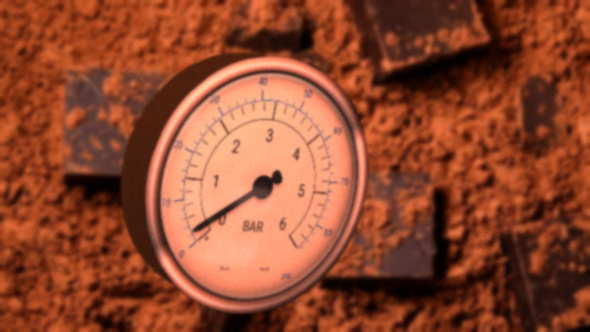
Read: 0.2 bar
